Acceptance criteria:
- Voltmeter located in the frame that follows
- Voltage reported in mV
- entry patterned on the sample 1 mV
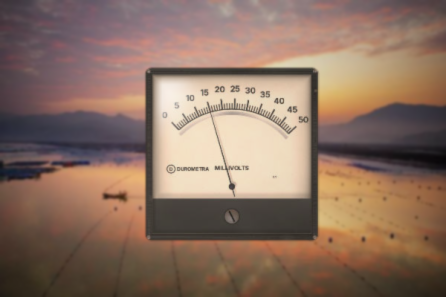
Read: 15 mV
